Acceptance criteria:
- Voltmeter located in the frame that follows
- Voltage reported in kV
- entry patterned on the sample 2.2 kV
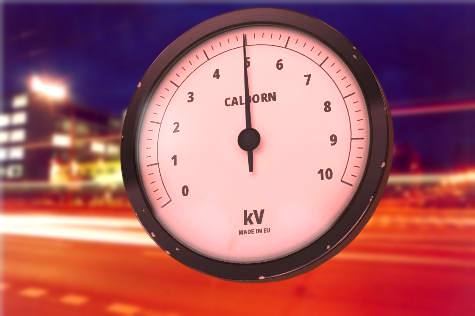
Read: 5 kV
